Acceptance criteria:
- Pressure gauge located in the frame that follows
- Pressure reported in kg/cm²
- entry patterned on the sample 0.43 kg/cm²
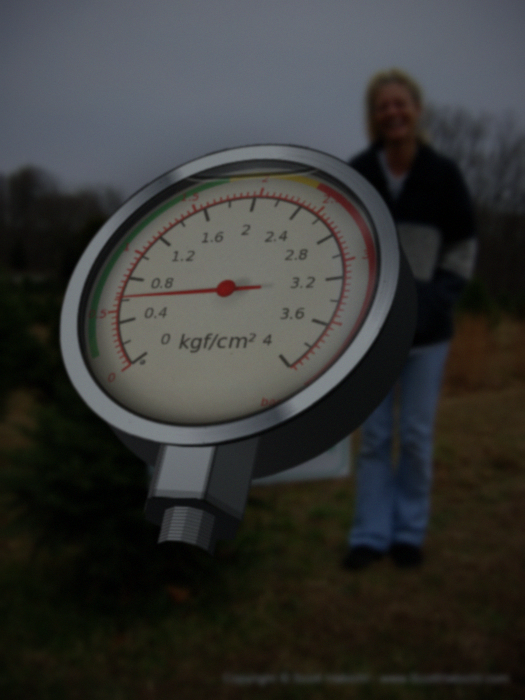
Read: 0.6 kg/cm²
